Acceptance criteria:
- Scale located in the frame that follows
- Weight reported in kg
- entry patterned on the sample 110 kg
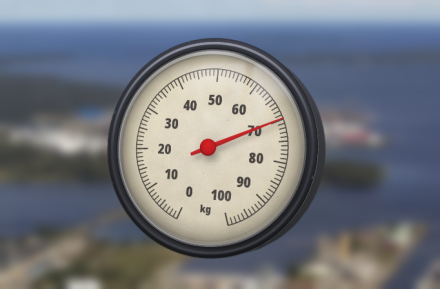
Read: 70 kg
